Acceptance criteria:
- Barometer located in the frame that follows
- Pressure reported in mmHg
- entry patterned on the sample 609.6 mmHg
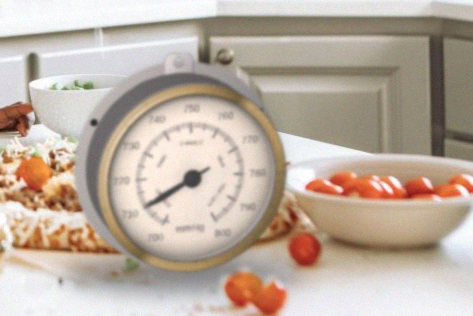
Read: 710 mmHg
